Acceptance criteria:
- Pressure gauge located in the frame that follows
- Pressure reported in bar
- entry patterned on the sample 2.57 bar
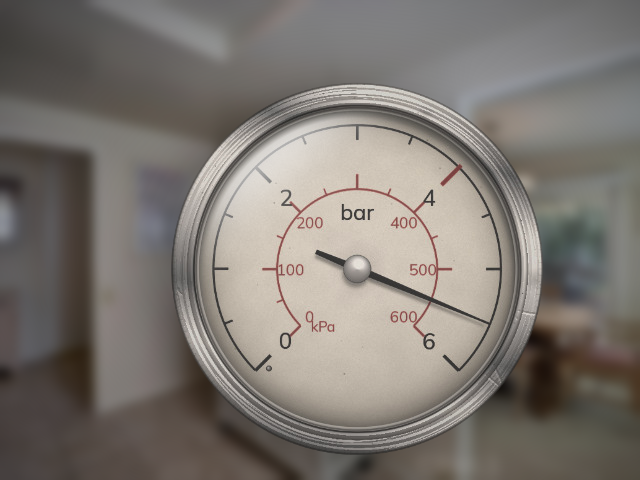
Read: 5.5 bar
